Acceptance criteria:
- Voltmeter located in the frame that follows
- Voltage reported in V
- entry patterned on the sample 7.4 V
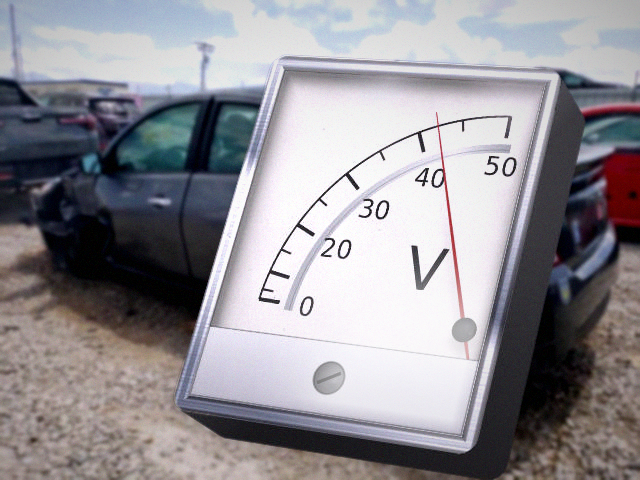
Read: 42.5 V
